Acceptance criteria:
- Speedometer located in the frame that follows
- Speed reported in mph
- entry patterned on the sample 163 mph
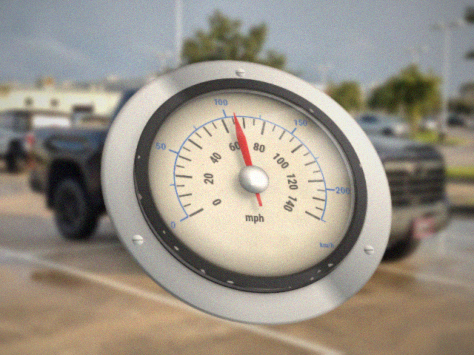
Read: 65 mph
